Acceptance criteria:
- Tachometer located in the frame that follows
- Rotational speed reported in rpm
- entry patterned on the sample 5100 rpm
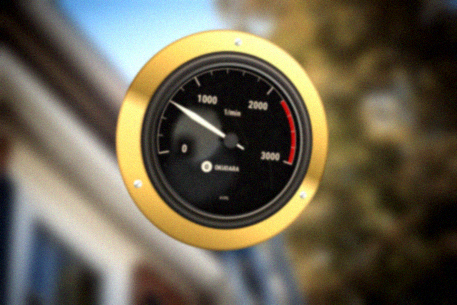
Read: 600 rpm
